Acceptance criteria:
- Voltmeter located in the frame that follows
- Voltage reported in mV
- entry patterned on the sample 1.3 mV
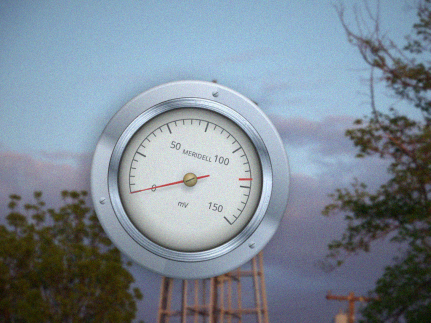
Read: 0 mV
